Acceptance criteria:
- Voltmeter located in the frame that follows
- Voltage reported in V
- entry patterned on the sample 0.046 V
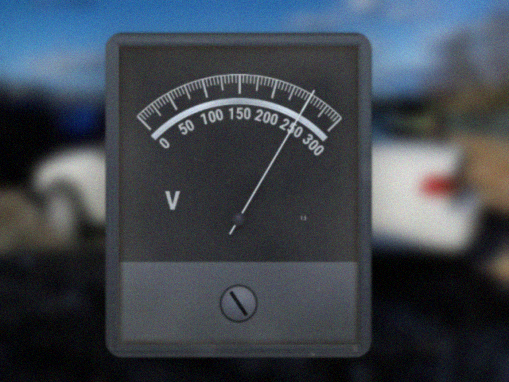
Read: 250 V
